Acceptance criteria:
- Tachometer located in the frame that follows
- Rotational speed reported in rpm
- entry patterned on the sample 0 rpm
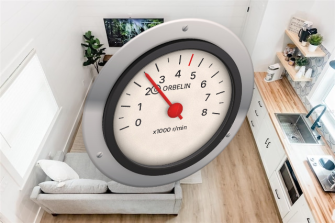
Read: 2500 rpm
